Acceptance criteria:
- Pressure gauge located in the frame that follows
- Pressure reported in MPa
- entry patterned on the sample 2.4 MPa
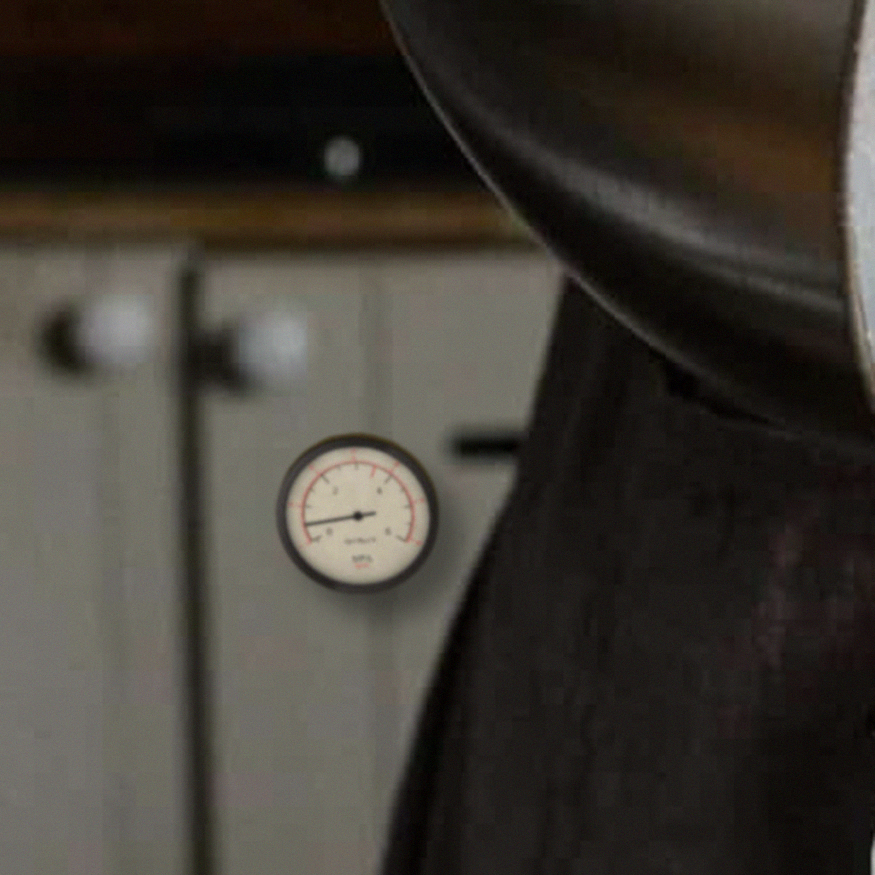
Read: 0.5 MPa
